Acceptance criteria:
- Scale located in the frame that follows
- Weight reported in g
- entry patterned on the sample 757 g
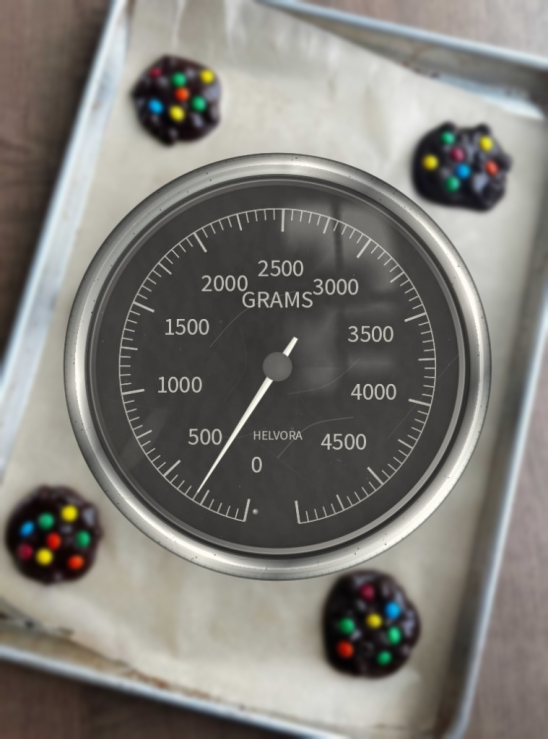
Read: 300 g
